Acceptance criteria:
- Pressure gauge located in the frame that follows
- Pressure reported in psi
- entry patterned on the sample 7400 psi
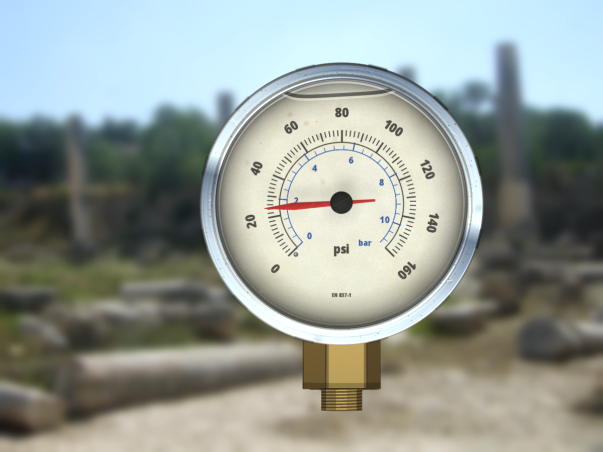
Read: 24 psi
